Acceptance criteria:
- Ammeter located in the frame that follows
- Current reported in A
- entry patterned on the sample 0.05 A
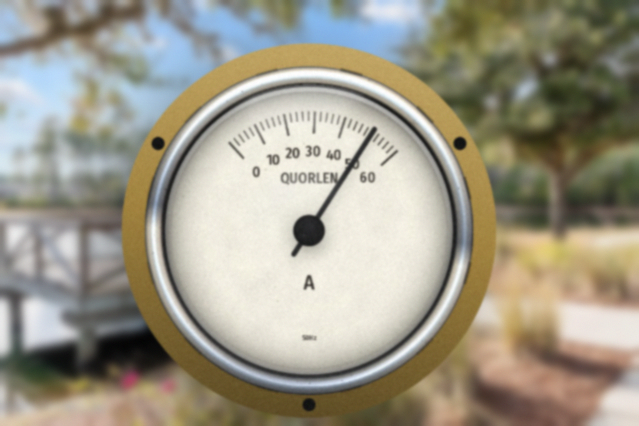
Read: 50 A
